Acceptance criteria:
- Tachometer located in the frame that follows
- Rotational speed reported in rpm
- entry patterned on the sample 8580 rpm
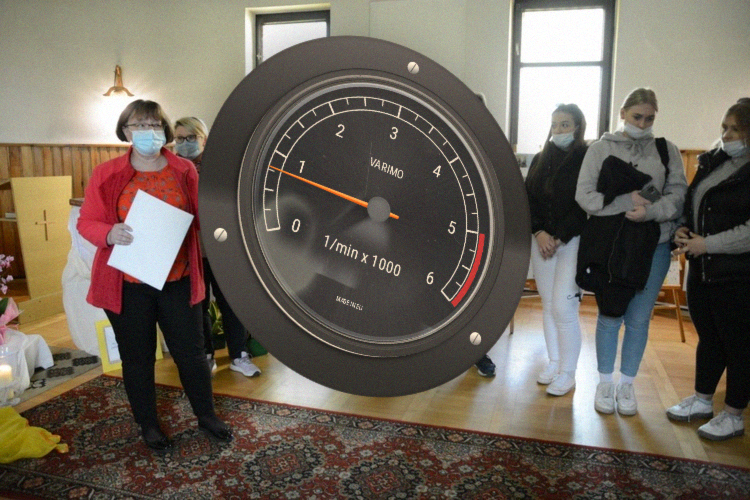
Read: 750 rpm
